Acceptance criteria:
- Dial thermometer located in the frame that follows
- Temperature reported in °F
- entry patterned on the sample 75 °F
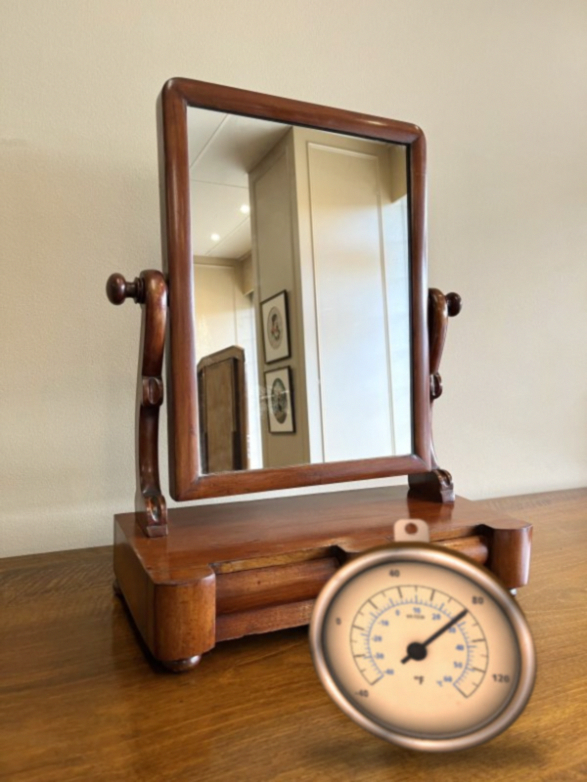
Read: 80 °F
